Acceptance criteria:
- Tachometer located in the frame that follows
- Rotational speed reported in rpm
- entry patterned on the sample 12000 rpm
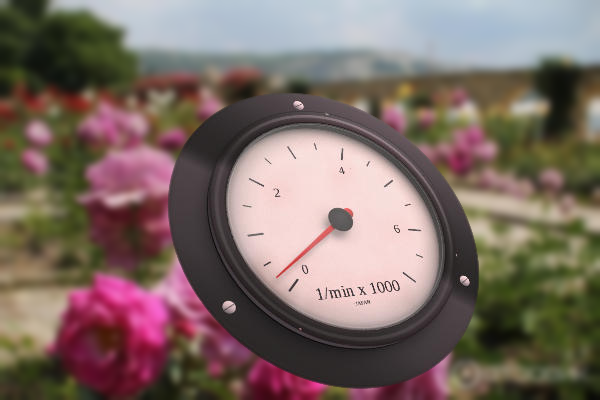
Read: 250 rpm
